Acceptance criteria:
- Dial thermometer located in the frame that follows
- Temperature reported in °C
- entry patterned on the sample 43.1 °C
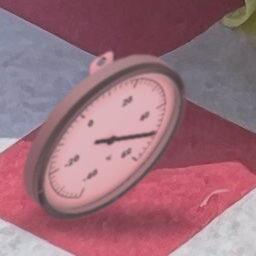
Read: 50 °C
